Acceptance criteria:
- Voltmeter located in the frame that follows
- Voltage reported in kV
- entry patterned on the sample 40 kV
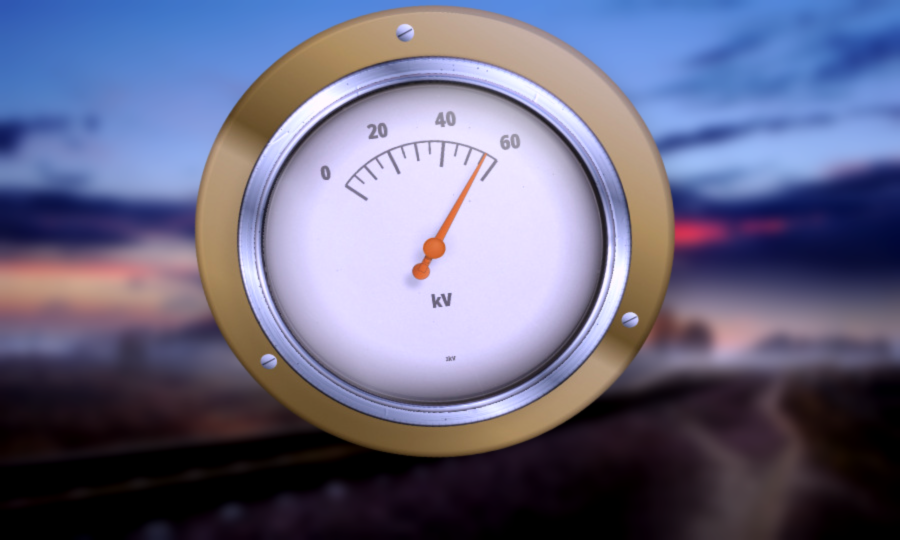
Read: 55 kV
